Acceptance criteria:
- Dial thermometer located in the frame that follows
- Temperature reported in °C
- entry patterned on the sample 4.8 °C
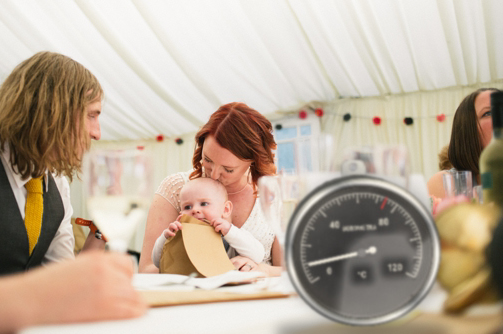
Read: 10 °C
